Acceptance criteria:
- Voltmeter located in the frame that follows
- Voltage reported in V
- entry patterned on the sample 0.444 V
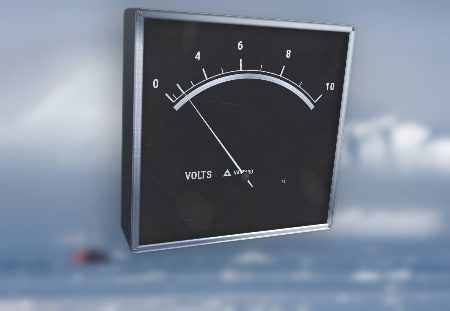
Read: 2 V
